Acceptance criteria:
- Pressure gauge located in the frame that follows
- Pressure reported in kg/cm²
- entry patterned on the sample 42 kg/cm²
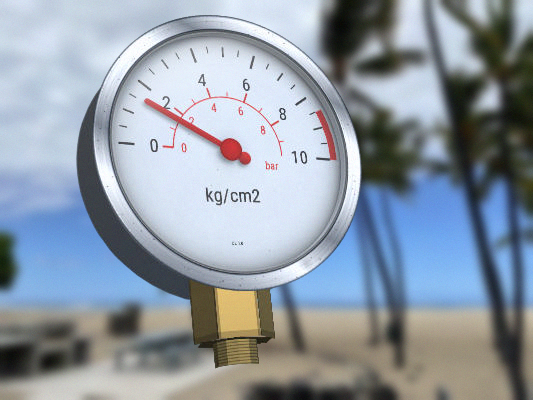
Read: 1.5 kg/cm²
